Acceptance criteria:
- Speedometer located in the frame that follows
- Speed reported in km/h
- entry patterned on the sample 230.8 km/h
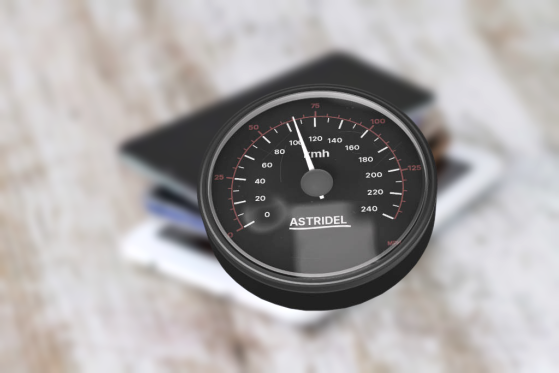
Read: 105 km/h
